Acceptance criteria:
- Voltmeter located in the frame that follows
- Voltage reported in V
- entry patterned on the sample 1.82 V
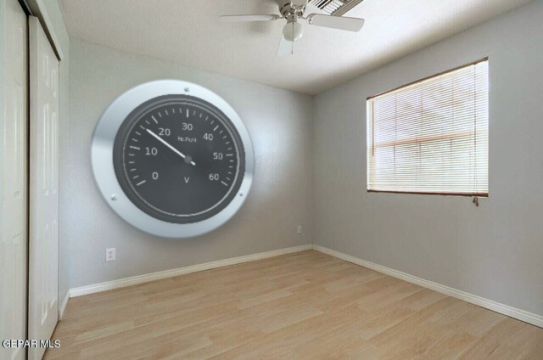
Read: 16 V
